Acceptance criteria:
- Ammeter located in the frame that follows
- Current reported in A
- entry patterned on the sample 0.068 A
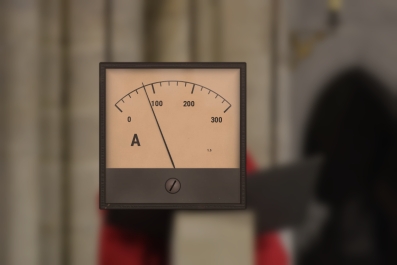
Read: 80 A
